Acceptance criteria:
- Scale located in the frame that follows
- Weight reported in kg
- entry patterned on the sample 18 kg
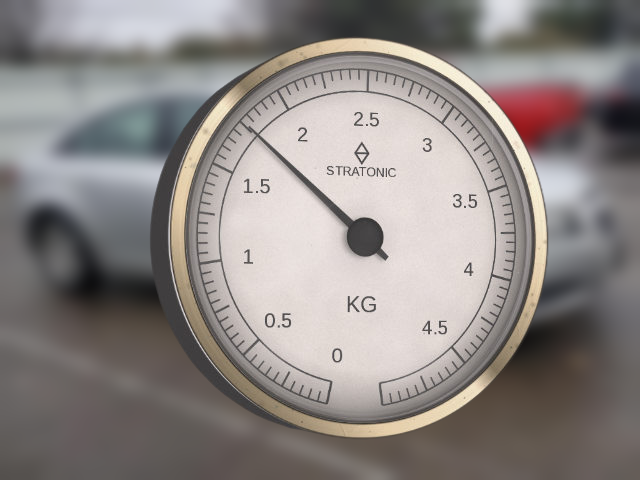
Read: 1.75 kg
